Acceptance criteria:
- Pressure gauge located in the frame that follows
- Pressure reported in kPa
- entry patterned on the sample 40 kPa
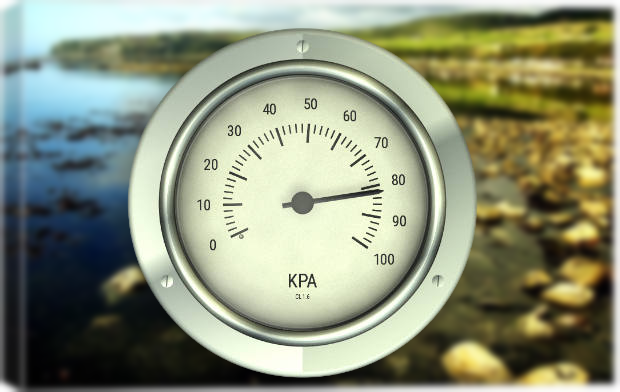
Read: 82 kPa
